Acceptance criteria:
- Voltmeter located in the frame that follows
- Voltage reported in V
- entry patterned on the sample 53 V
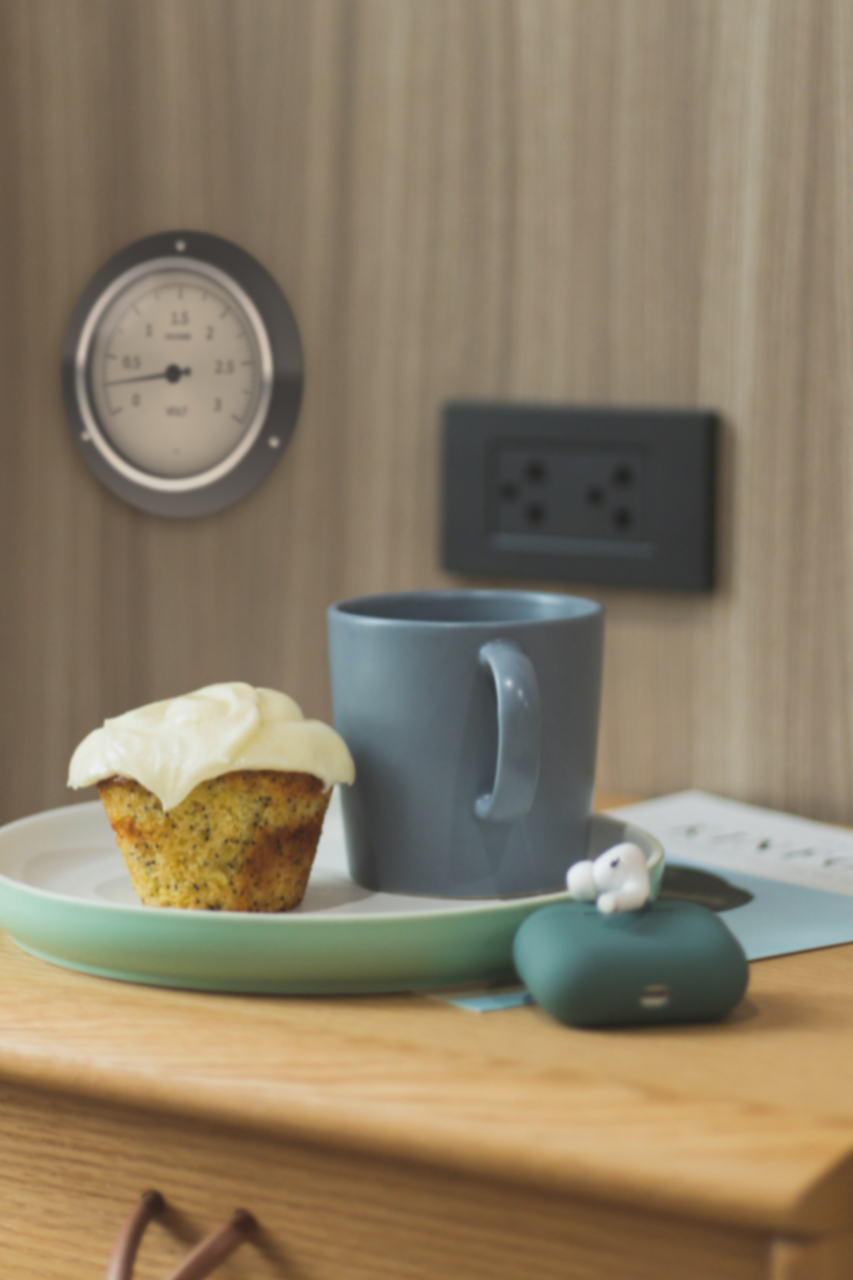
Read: 0.25 V
